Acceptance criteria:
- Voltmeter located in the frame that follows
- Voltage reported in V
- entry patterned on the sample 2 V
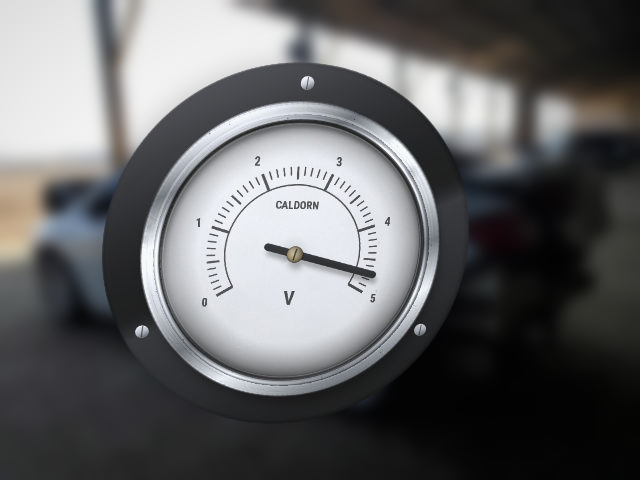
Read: 4.7 V
